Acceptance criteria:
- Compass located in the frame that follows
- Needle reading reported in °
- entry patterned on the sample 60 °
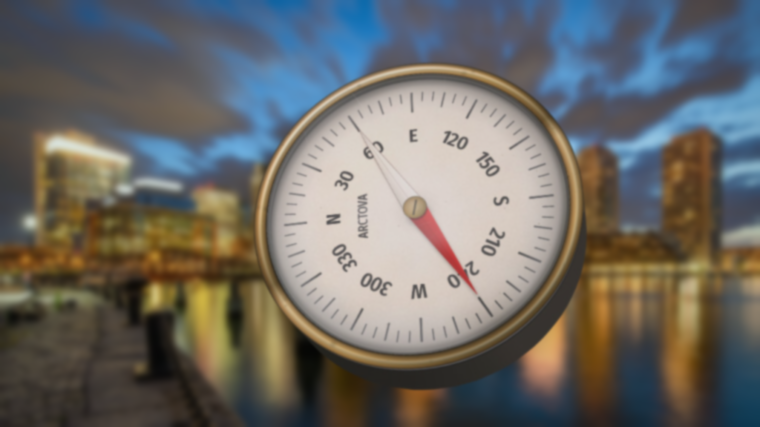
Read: 240 °
